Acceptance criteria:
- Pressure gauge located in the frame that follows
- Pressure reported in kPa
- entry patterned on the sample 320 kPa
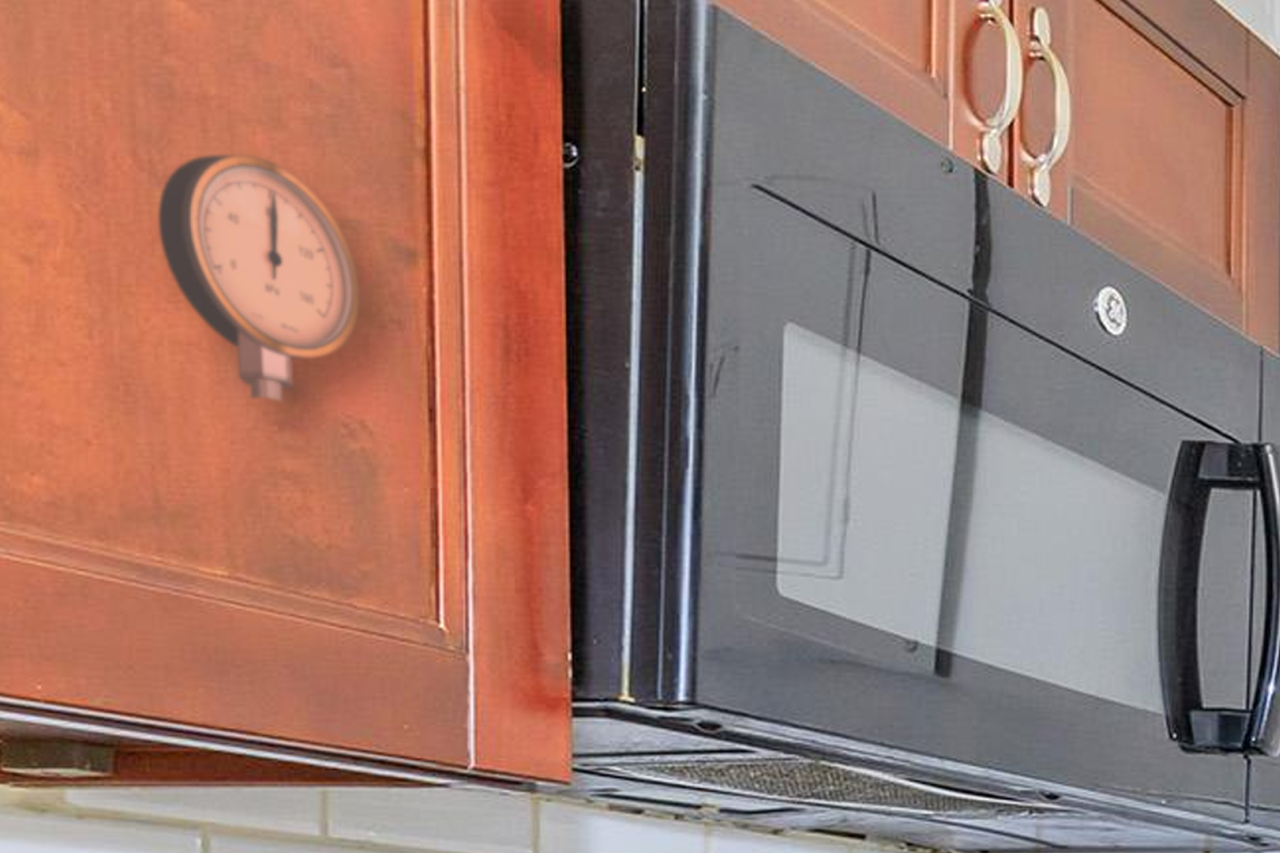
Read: 80 kPa
